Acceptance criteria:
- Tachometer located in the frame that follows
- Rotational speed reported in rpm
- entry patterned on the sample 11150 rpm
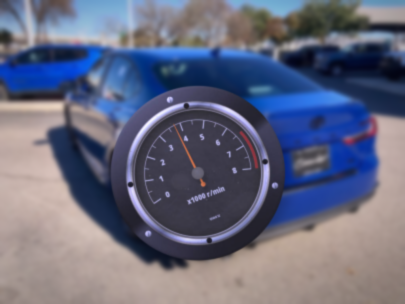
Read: 3750 rpm
